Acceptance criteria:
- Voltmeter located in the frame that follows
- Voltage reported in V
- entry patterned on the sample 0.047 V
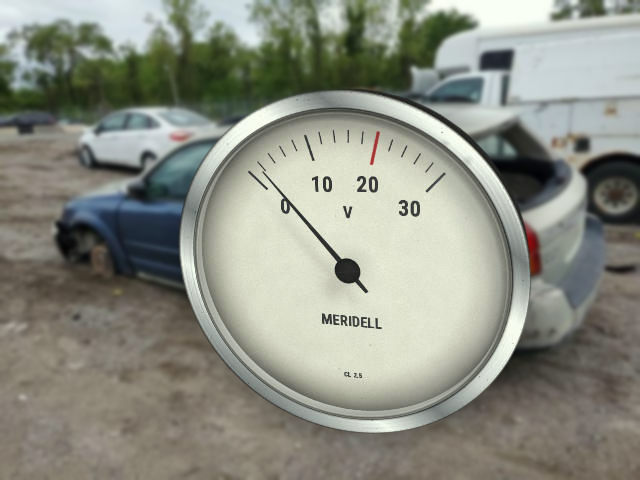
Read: 2 V
